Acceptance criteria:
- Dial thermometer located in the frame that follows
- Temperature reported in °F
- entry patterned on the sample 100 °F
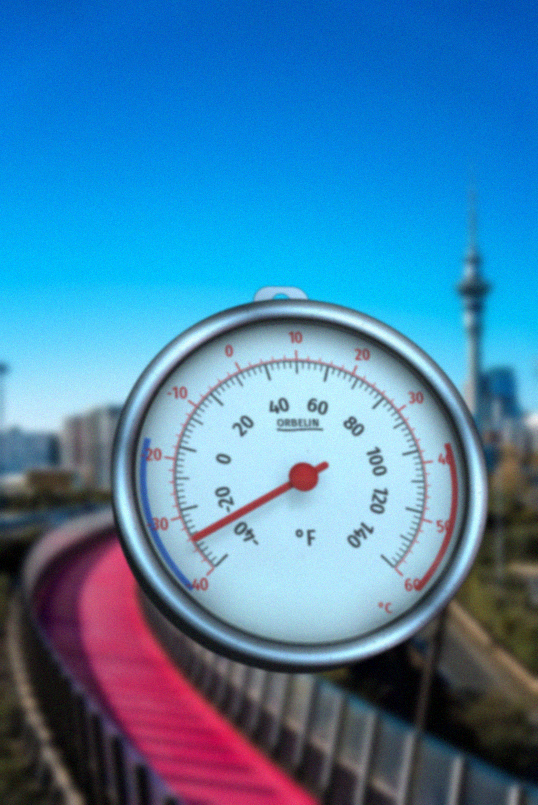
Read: -30 °F
